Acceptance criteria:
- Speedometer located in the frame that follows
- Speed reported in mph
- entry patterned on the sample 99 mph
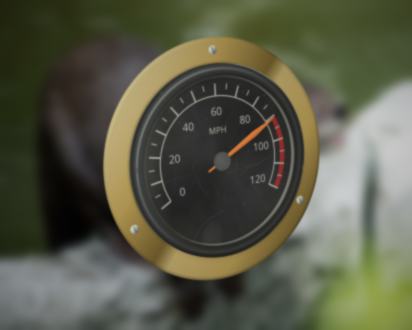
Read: 90 mph
